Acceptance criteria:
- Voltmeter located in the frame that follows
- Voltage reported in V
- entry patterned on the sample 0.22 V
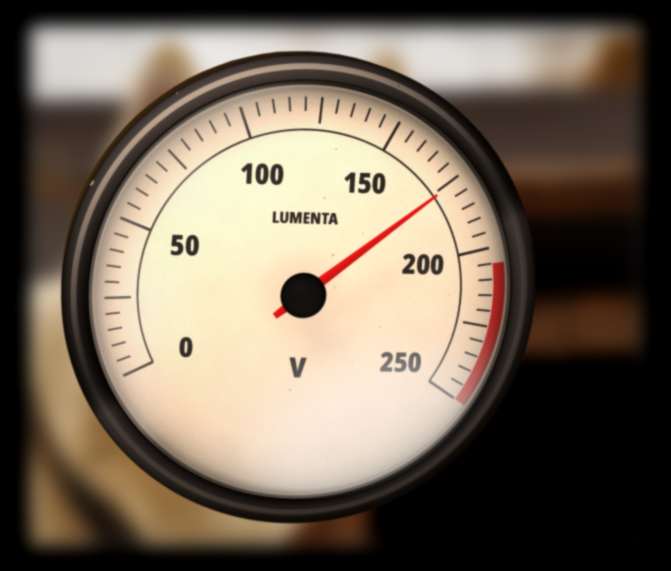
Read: 175 V
